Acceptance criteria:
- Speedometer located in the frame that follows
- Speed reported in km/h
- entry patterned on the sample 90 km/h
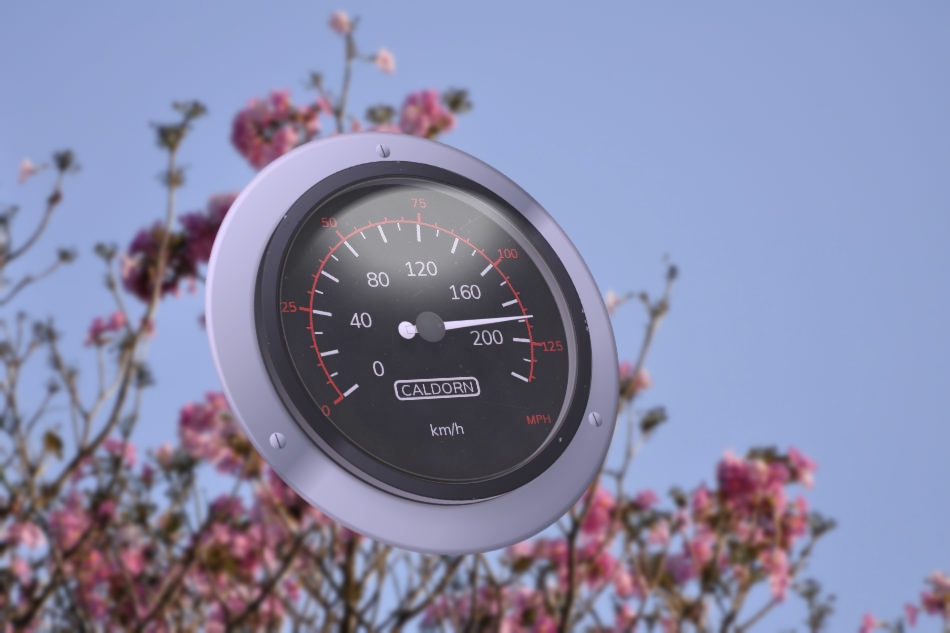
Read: 190 km/h
